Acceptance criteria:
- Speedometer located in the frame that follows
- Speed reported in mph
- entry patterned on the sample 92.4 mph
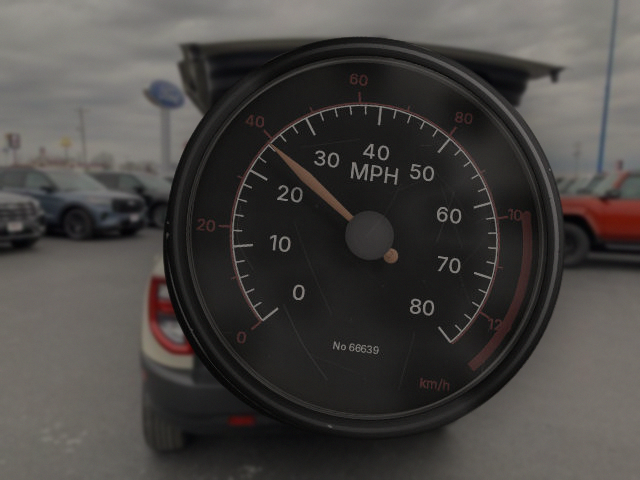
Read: 24 mph
